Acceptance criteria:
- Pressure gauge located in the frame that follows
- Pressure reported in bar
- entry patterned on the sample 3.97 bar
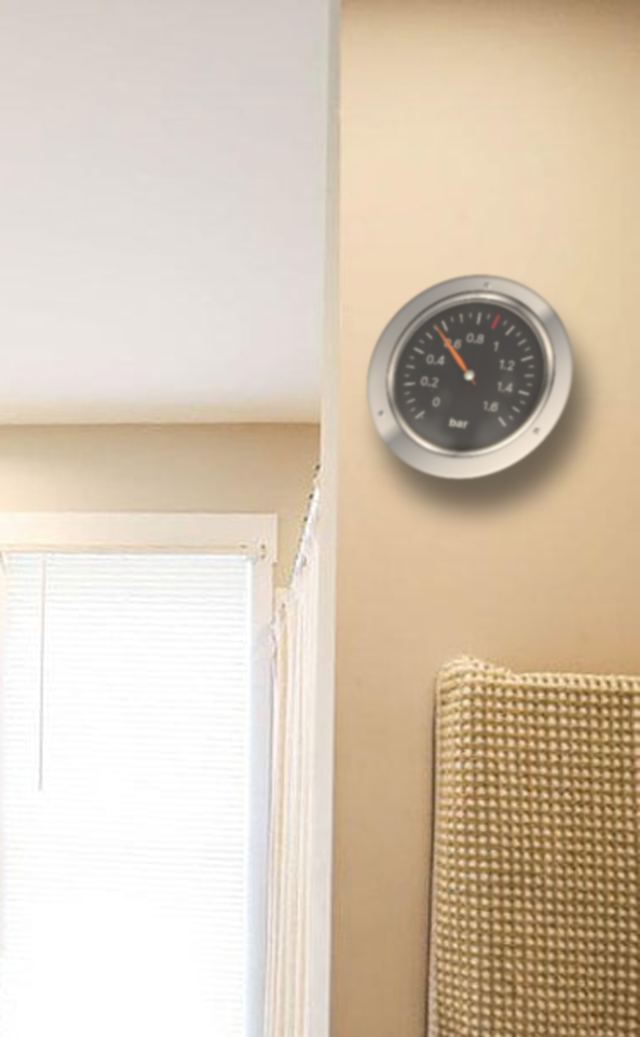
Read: 0.55 bar
